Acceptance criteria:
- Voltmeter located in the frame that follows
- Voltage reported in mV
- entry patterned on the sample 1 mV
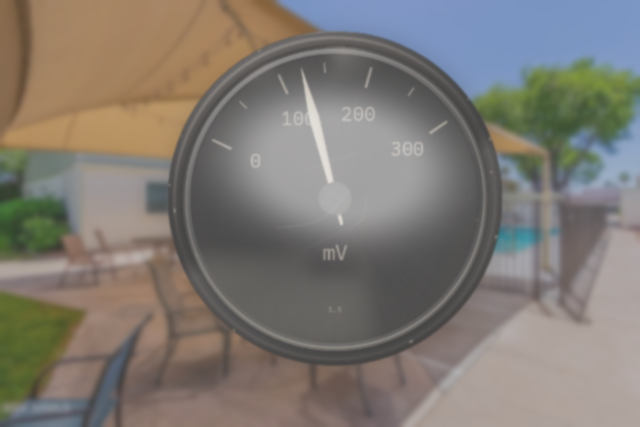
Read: 125 mV
